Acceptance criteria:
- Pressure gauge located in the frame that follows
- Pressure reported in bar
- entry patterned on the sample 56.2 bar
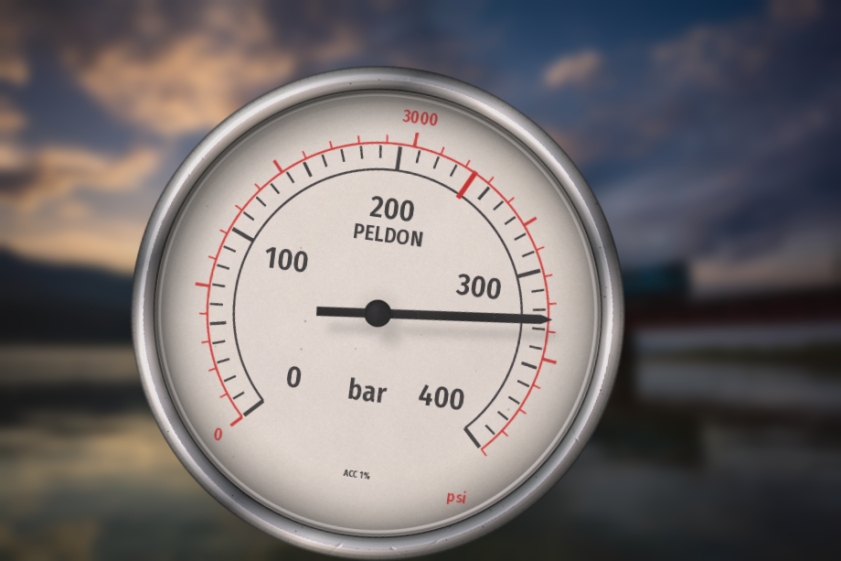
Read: 325 bar
